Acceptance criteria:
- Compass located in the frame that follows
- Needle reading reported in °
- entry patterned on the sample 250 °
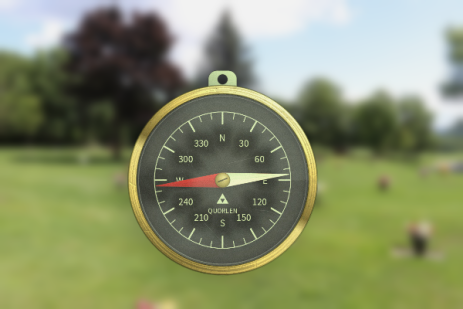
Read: 265 °
